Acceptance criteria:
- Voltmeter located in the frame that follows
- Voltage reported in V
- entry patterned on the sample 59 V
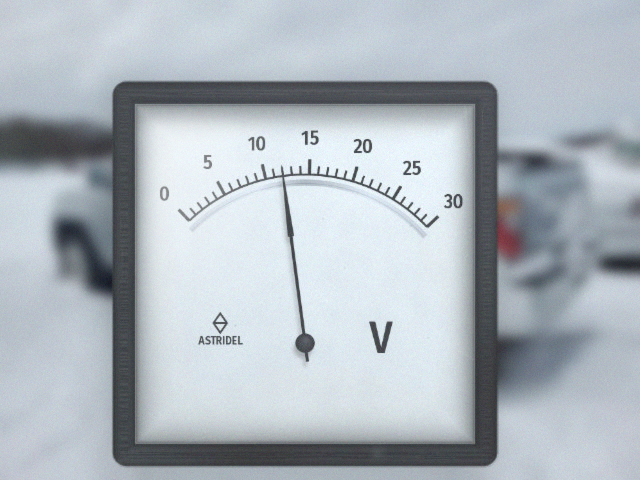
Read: 12 V
